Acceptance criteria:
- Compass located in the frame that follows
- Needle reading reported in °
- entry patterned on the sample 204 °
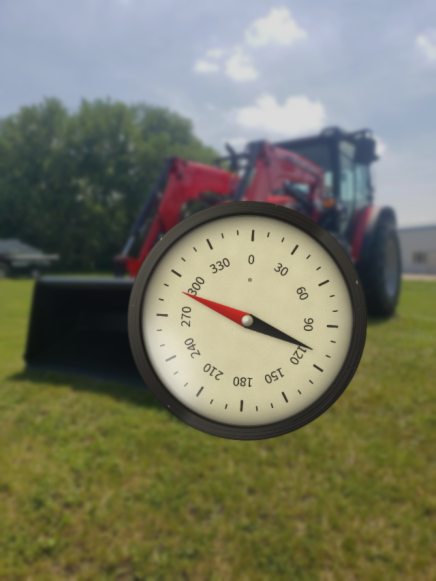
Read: 290 °
